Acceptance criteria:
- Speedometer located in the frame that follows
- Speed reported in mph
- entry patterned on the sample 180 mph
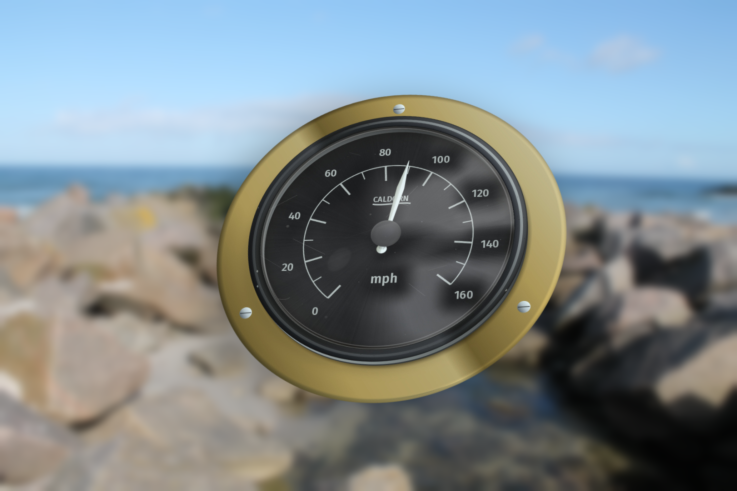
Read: 90 mph
